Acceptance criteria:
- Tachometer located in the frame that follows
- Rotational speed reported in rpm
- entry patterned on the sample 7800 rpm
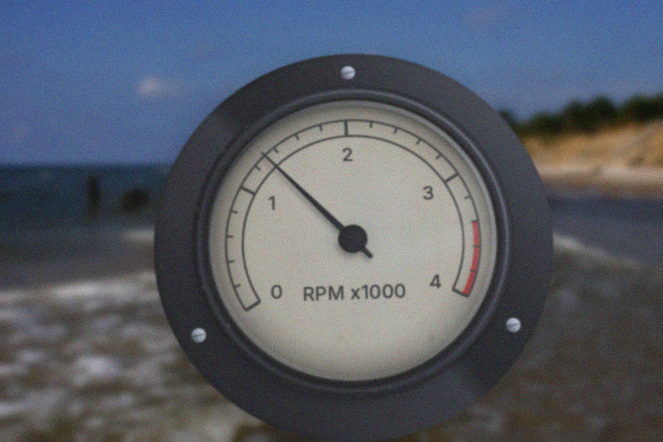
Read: 1300 rpm
